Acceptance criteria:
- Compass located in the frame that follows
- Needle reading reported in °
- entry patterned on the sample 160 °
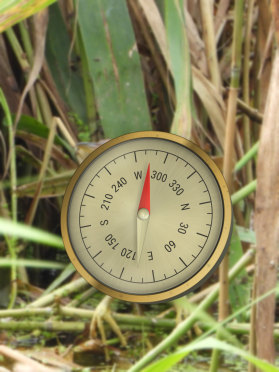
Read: 285 °
